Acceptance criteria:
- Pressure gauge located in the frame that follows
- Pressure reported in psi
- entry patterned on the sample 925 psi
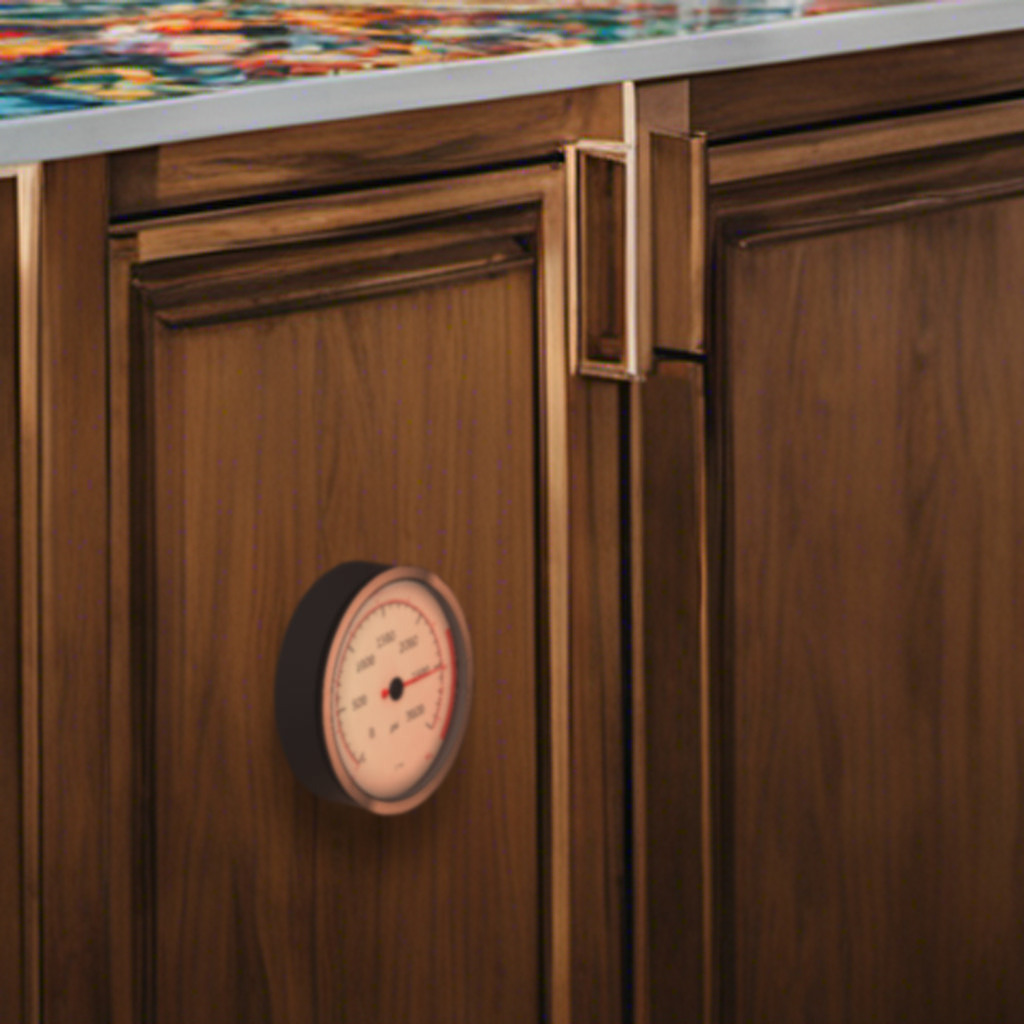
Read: 2500 psi
